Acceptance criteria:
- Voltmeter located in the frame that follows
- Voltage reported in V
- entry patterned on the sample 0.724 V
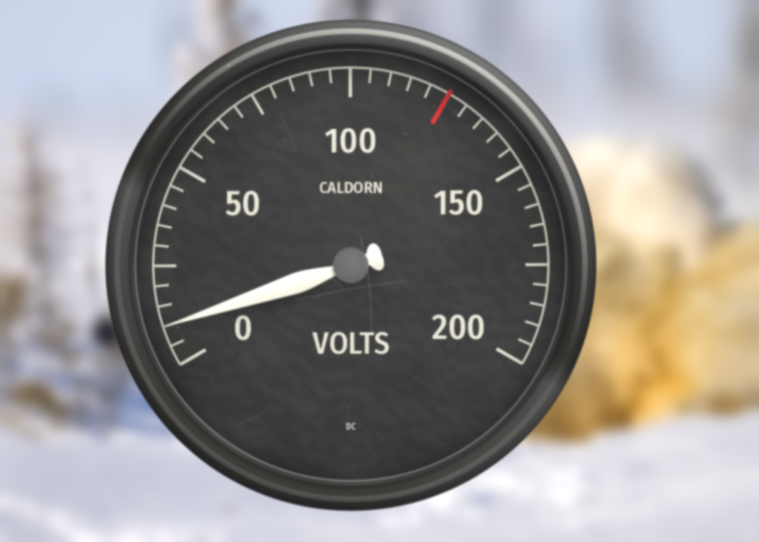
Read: 10 V
